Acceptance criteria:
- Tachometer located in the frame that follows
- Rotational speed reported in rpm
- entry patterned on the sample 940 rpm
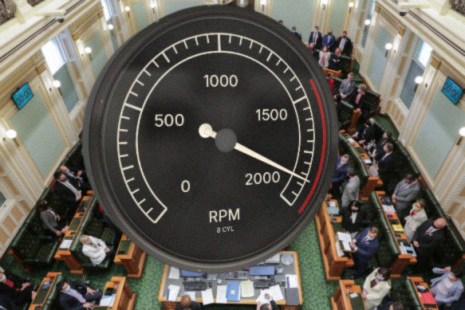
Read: 1875 rpm
